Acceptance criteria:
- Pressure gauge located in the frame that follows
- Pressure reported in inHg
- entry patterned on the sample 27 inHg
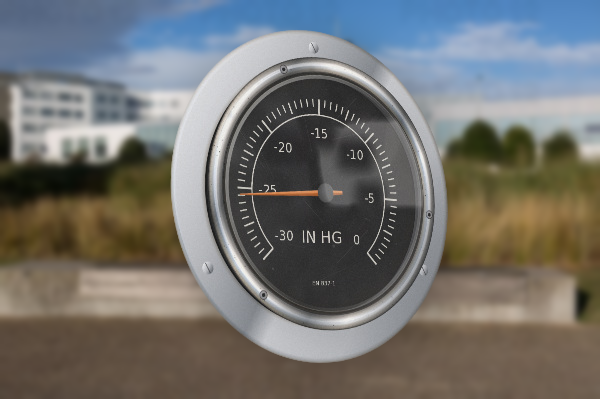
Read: -25.5 inHg
